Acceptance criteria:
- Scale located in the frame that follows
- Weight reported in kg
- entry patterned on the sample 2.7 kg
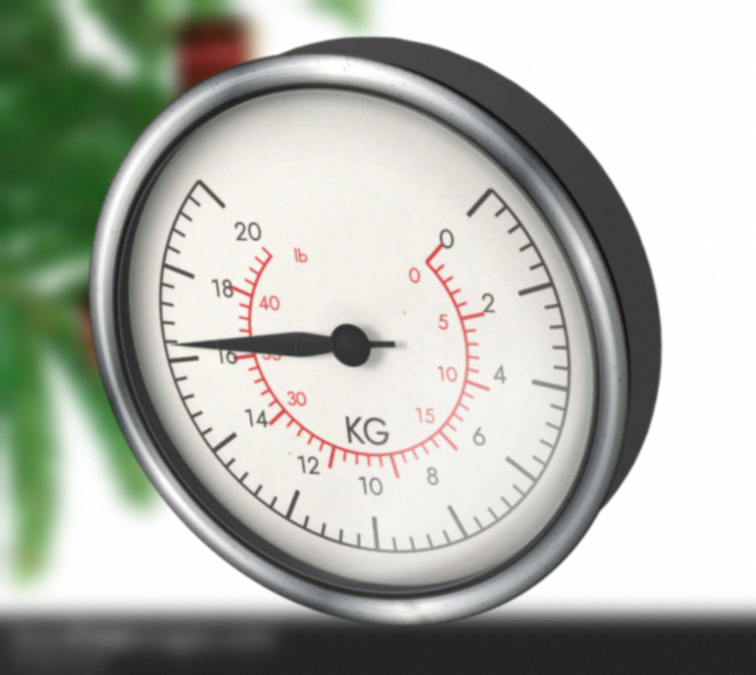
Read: 16.4 kg
